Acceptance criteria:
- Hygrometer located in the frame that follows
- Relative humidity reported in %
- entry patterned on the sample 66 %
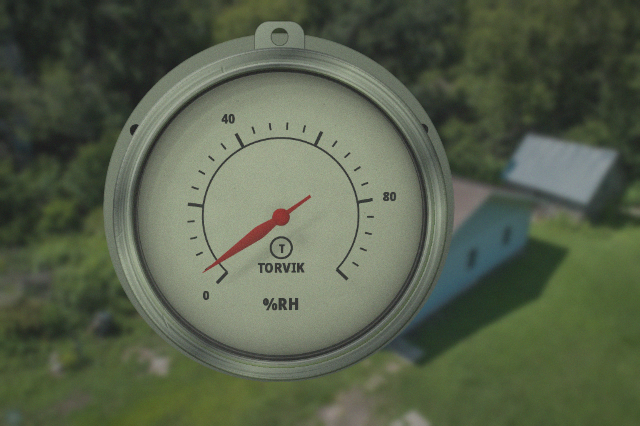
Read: 4 %
